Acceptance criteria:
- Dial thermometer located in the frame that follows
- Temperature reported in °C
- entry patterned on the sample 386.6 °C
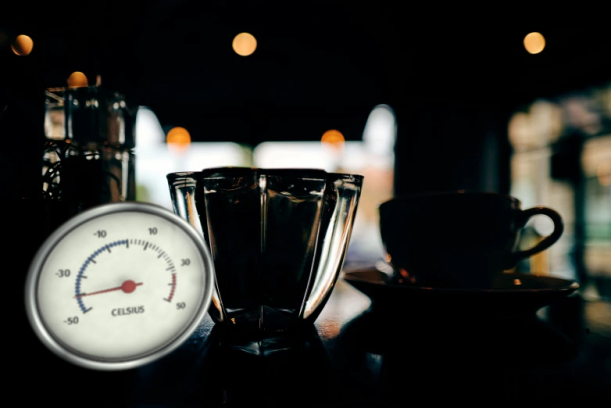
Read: -40 °C
